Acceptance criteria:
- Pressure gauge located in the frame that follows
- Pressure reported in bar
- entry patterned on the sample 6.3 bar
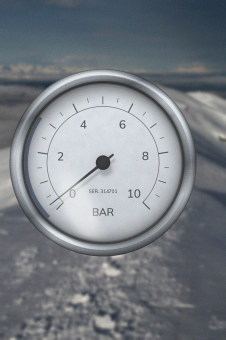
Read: 0.25 bar
